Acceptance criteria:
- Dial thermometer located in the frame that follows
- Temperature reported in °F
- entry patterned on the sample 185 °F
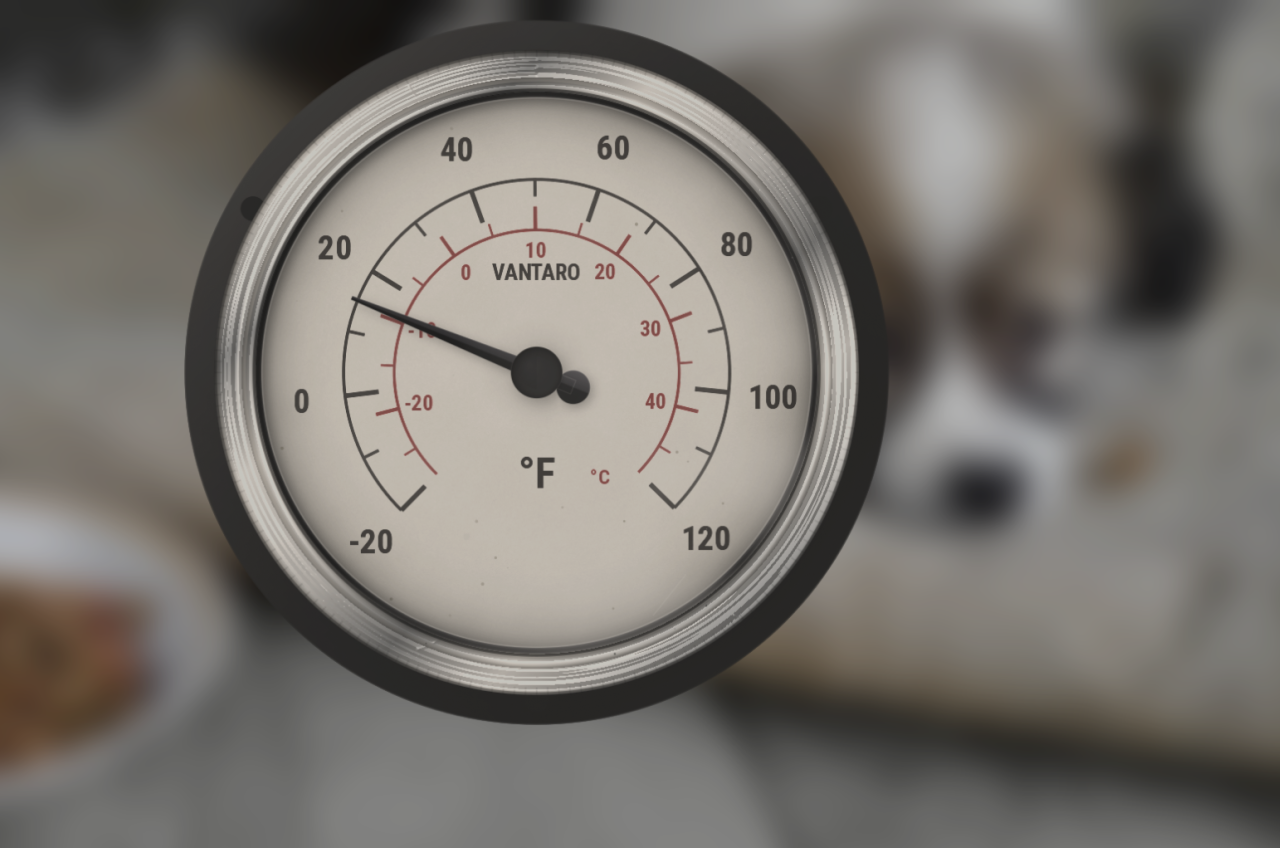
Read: 15 °F
